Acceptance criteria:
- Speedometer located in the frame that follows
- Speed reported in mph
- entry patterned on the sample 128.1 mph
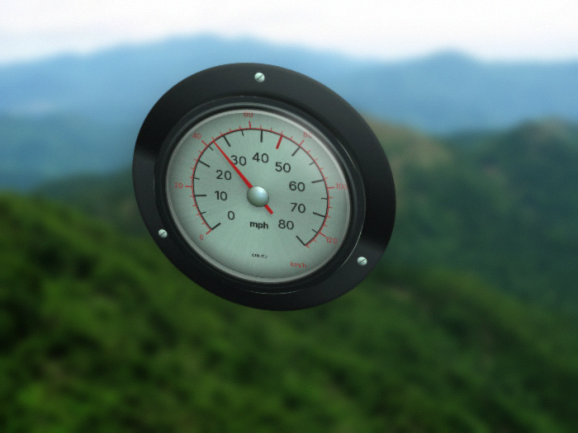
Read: 27.5 mph
